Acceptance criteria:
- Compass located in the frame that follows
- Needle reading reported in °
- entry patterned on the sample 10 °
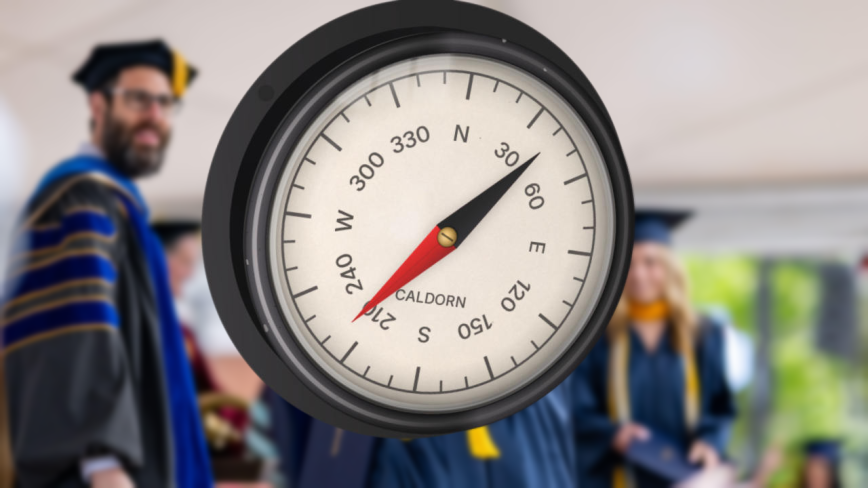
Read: 220 °
